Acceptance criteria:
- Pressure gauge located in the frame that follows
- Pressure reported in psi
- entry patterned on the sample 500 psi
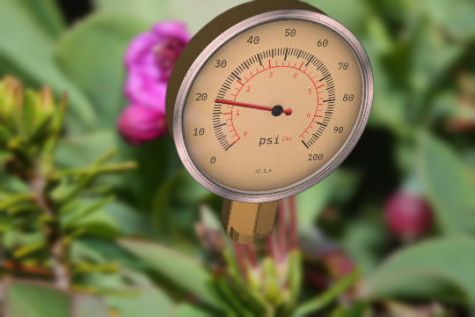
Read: 20 psi
